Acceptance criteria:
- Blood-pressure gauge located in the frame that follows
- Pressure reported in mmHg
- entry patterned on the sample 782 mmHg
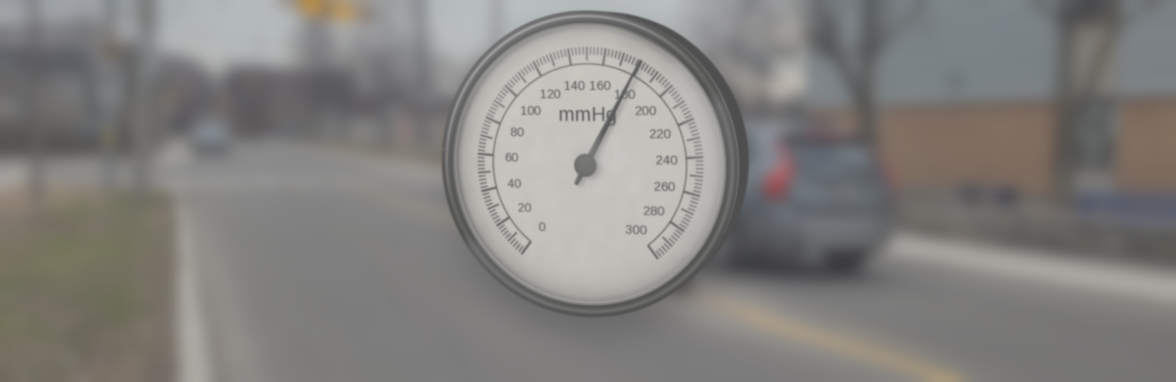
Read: 180 mmHg
